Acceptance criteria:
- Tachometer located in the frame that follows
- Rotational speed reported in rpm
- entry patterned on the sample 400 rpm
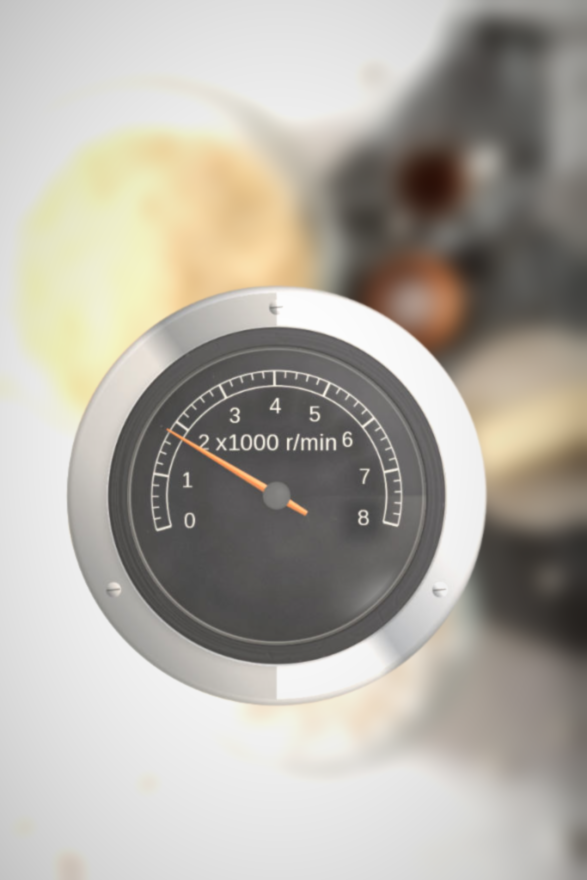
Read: 1800 rpm
